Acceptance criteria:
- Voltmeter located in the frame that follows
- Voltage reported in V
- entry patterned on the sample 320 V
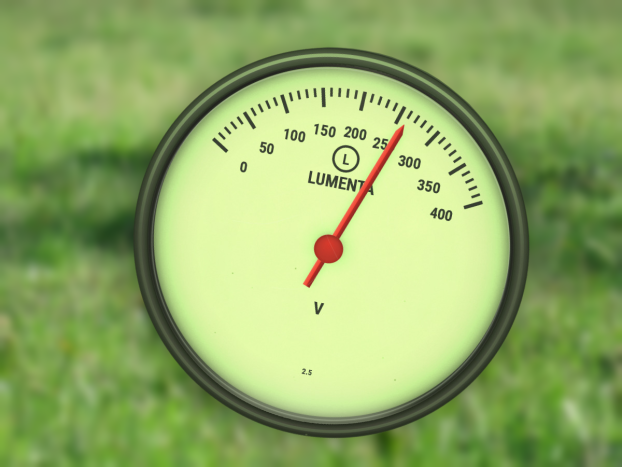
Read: 260 V
